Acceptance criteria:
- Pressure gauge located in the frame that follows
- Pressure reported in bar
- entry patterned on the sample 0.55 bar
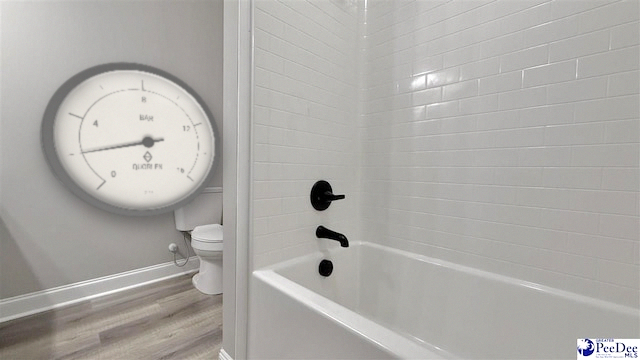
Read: 2 bar
